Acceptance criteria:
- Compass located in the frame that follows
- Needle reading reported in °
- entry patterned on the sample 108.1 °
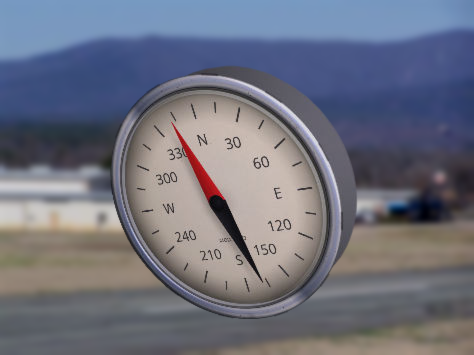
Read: 345 °
